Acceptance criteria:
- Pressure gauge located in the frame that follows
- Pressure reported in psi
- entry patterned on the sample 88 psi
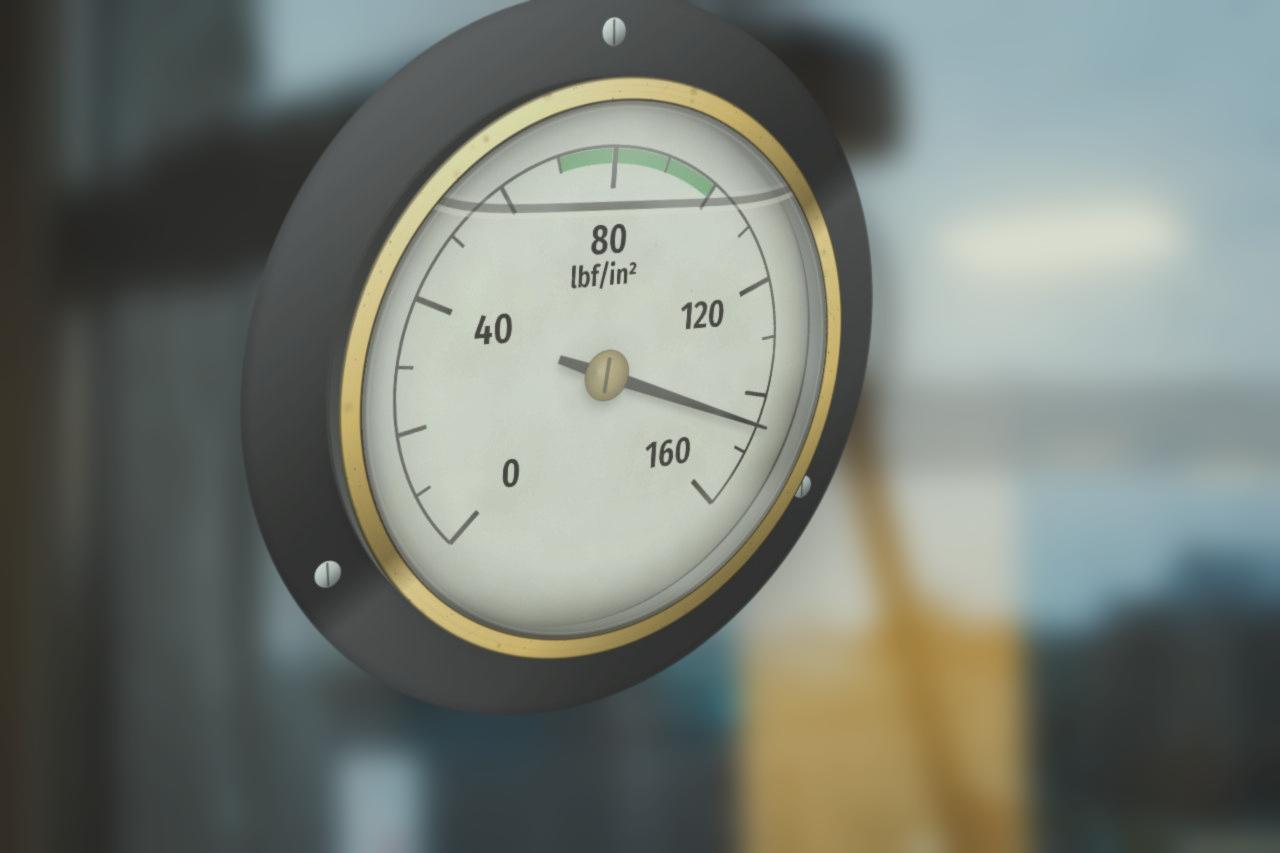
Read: 145 psi
